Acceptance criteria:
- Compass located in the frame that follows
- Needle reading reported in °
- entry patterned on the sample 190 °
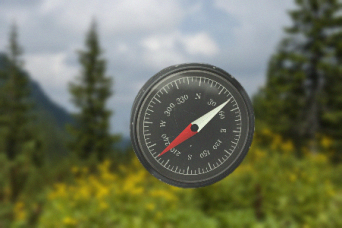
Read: 225 °
